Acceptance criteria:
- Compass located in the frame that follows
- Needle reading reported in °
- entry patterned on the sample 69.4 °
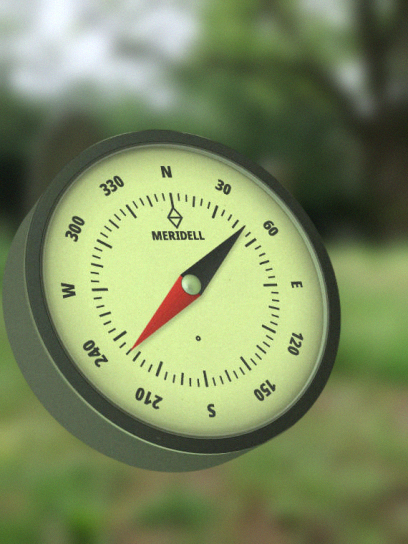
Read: 230 °
